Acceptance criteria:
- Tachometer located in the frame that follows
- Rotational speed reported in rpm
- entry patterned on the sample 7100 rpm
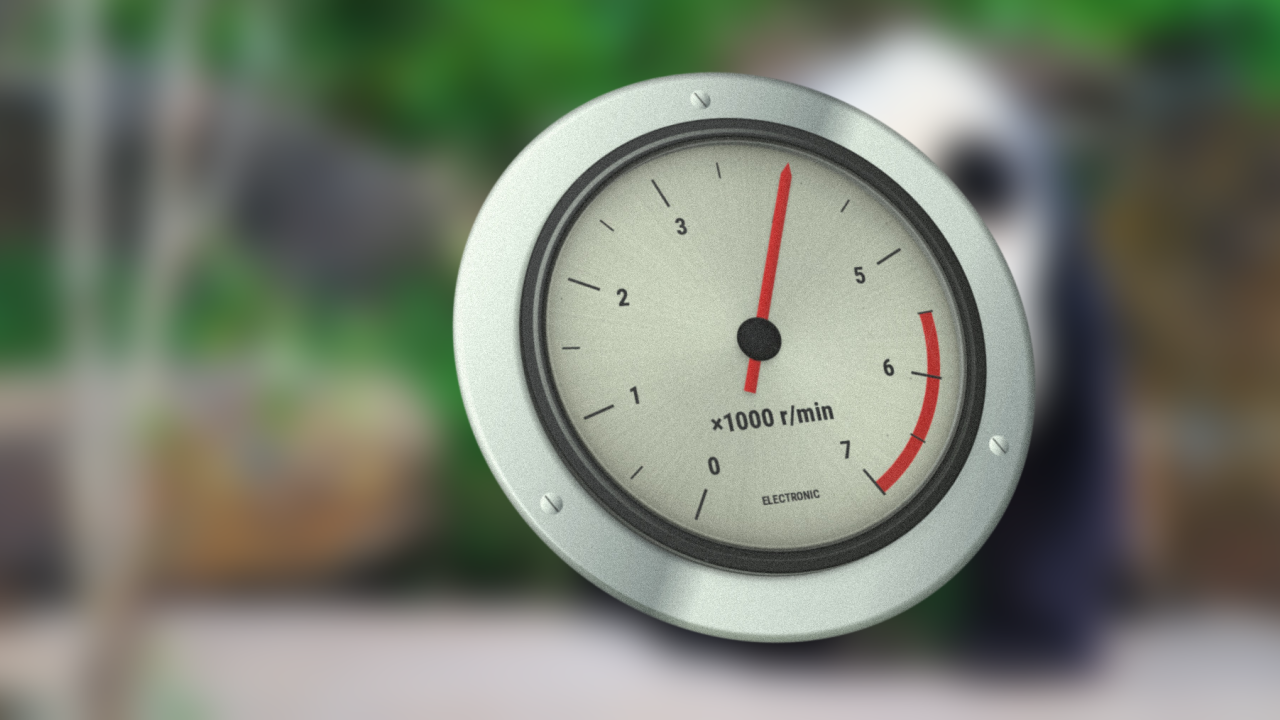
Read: 4000 rpm
